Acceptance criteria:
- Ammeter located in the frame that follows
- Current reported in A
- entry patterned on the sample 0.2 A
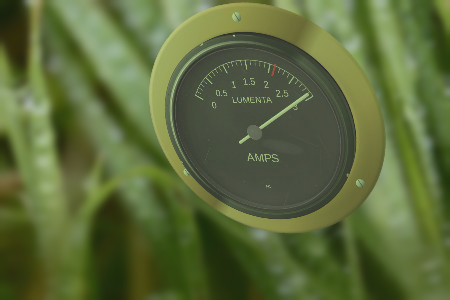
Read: 2.9 A
